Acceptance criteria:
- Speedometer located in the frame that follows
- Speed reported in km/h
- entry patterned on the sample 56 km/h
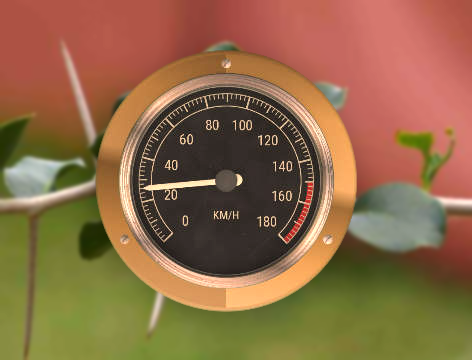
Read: 26 km/h
